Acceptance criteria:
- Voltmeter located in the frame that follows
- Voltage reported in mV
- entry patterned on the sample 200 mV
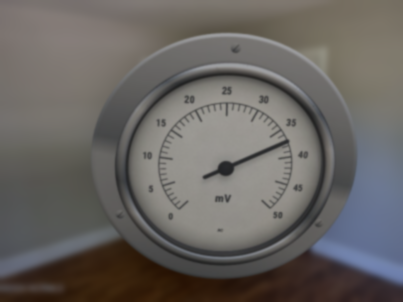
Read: 37 mV
